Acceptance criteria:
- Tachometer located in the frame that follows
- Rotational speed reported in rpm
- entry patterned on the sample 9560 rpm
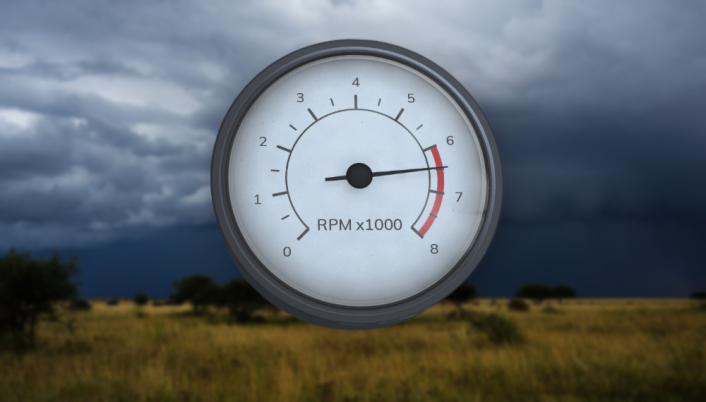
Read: 6500 rpm
